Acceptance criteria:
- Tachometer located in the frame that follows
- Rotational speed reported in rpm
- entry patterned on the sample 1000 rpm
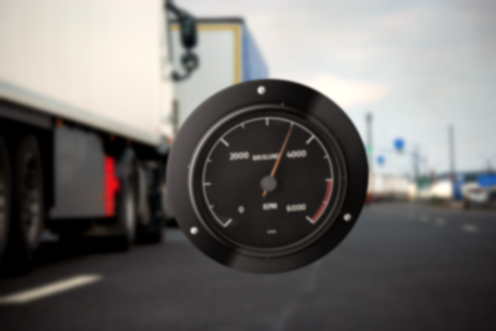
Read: 3500 rpm
